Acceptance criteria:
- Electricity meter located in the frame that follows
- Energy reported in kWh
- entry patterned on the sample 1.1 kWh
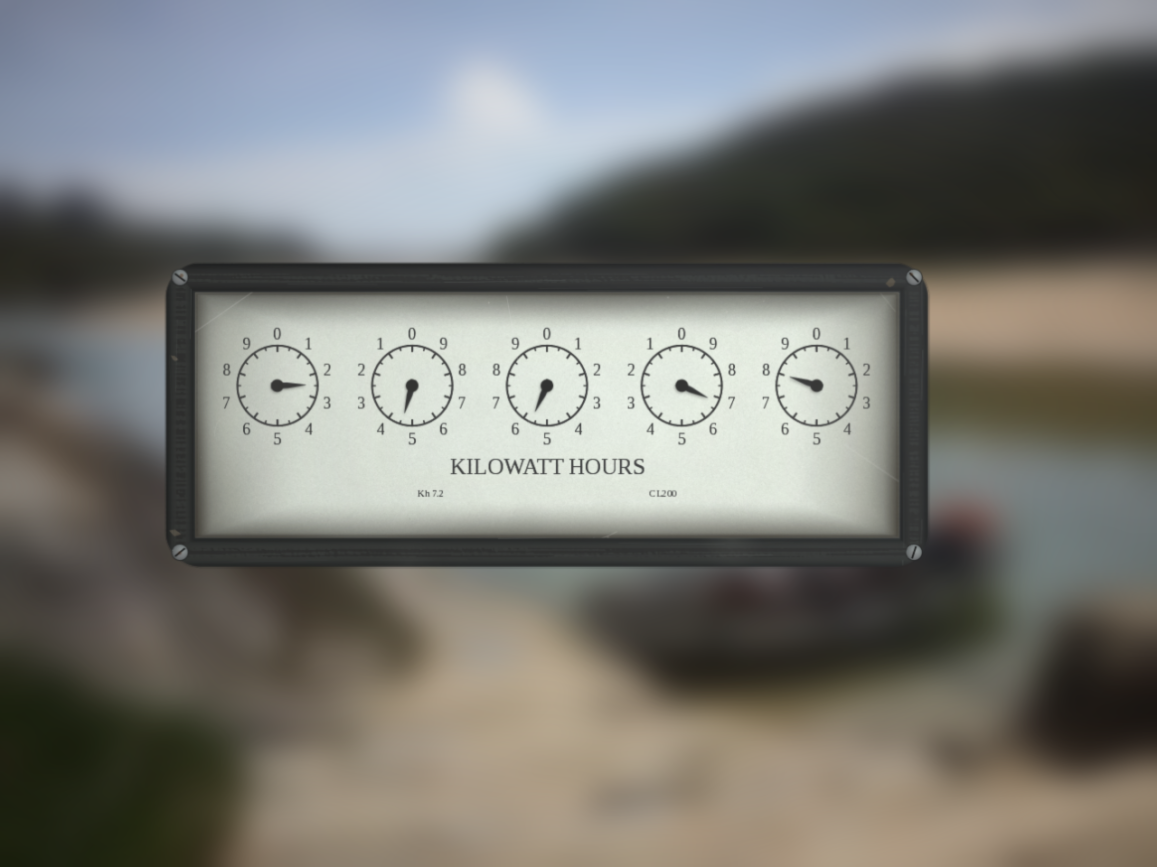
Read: 24568 kWh
